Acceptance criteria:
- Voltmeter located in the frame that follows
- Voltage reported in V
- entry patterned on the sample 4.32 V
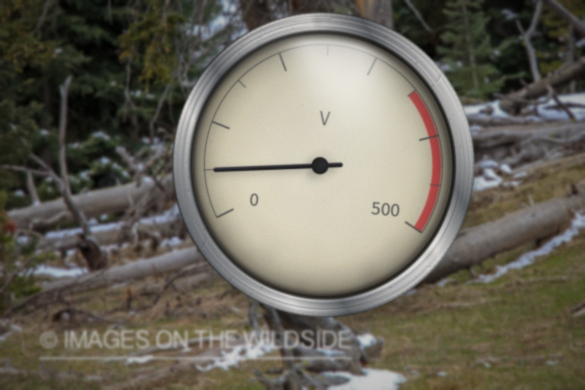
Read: 50 V
